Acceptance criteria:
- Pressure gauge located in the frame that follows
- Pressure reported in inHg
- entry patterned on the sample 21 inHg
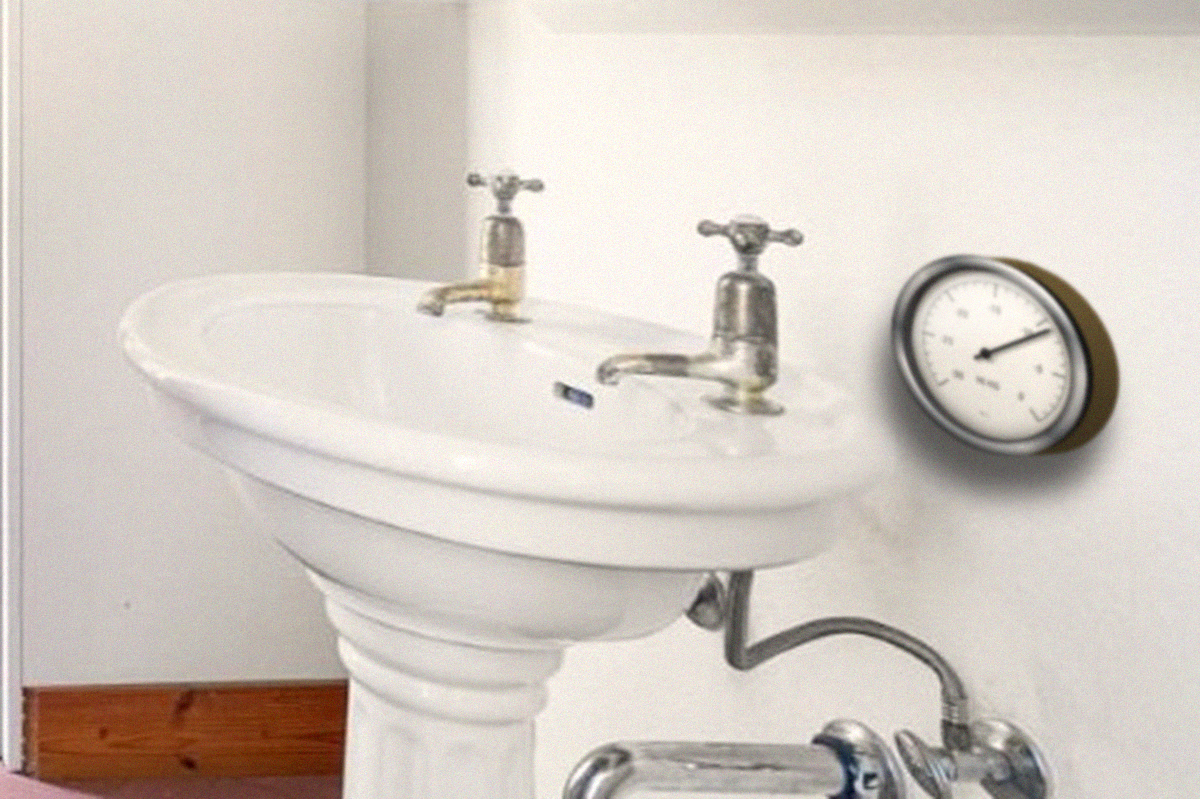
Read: -9 inHg
